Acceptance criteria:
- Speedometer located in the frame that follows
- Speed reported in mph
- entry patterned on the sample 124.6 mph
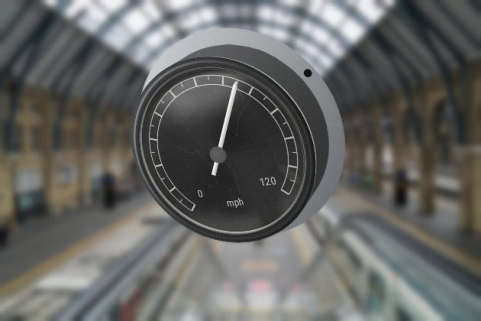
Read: 75 mph
